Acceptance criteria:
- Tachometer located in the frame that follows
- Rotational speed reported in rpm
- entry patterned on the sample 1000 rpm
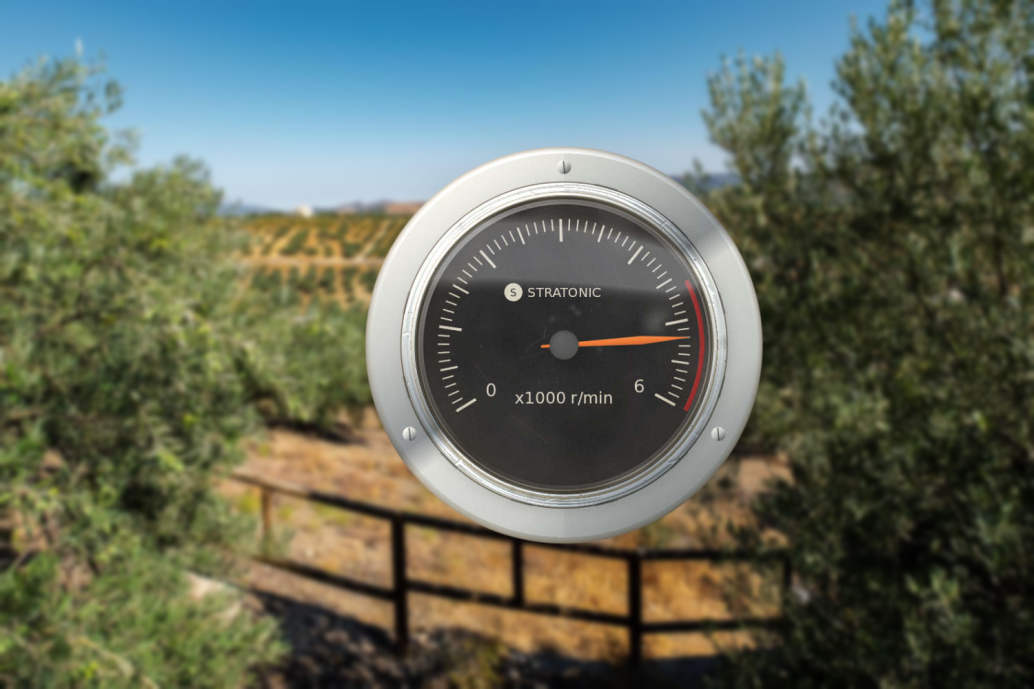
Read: 5200 rpm
